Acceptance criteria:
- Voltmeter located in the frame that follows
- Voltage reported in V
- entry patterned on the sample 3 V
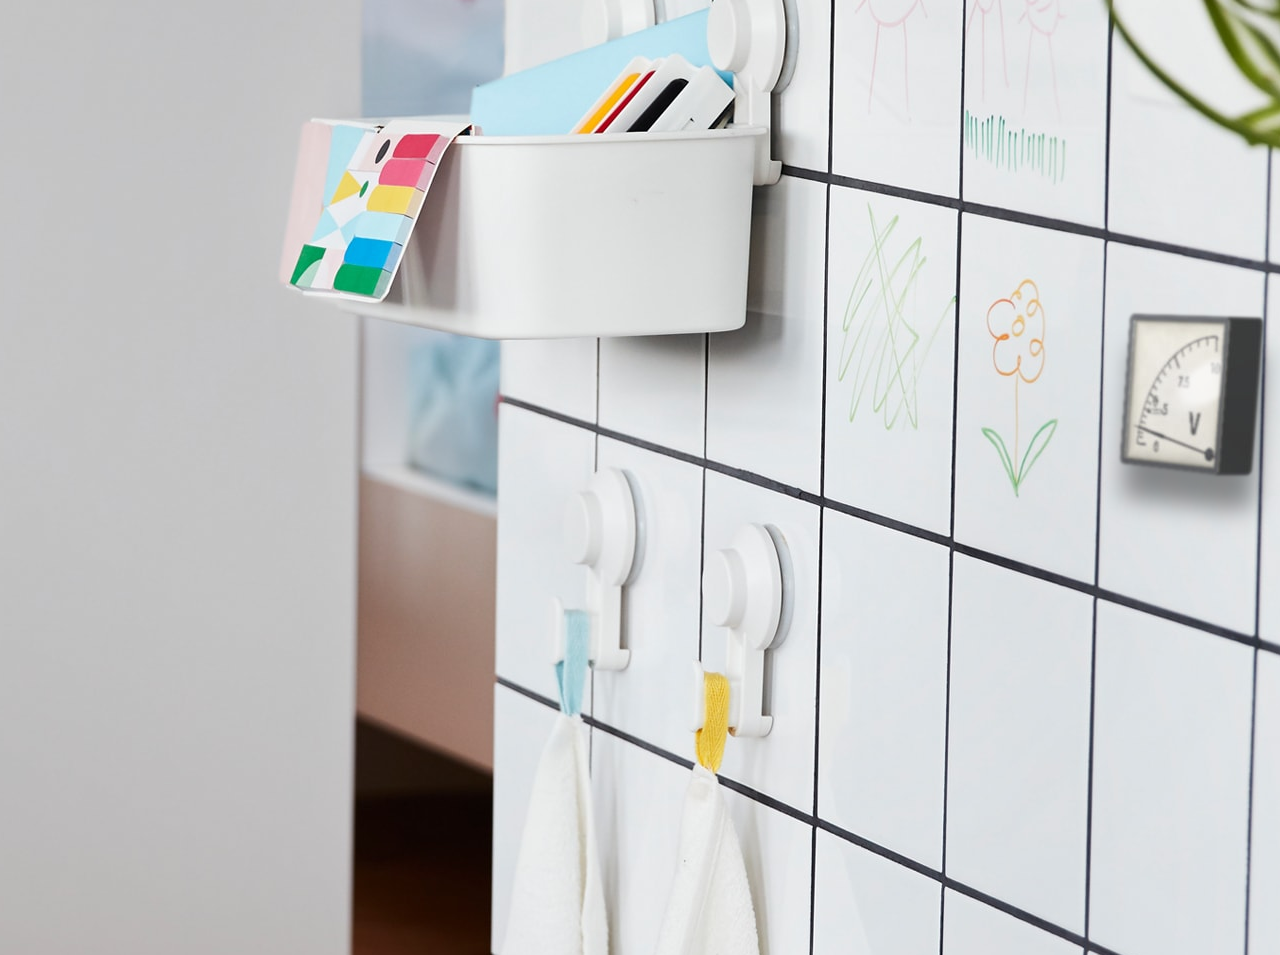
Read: 2.5 V
